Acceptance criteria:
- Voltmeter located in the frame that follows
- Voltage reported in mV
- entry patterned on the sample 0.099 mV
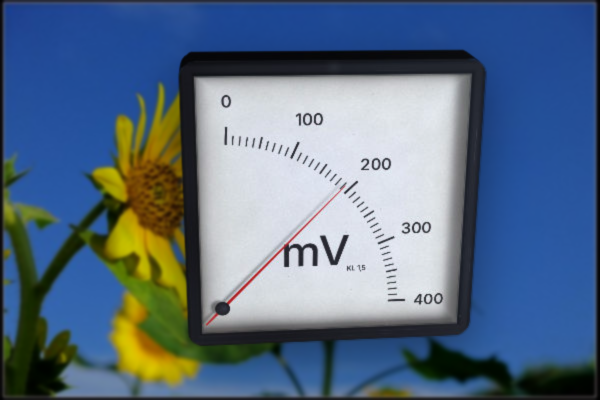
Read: 190 mV
